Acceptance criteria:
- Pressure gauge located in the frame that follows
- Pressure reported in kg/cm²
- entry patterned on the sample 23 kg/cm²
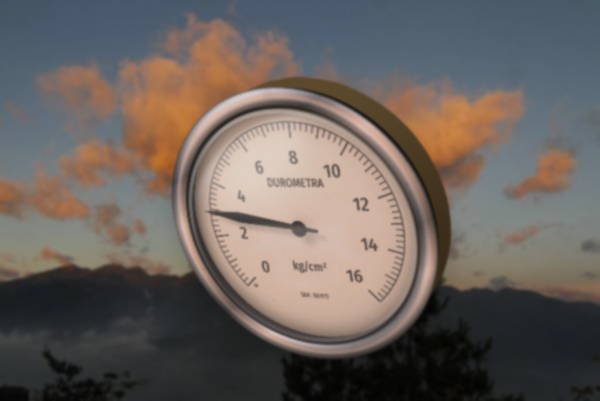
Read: 3 kg/cm²
